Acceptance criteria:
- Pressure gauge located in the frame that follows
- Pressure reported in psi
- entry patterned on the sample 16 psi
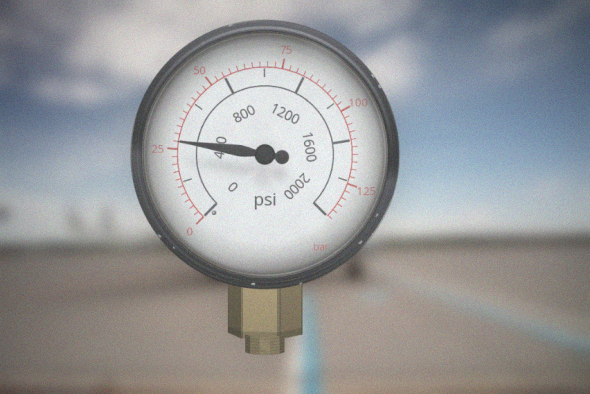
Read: 400 psi
